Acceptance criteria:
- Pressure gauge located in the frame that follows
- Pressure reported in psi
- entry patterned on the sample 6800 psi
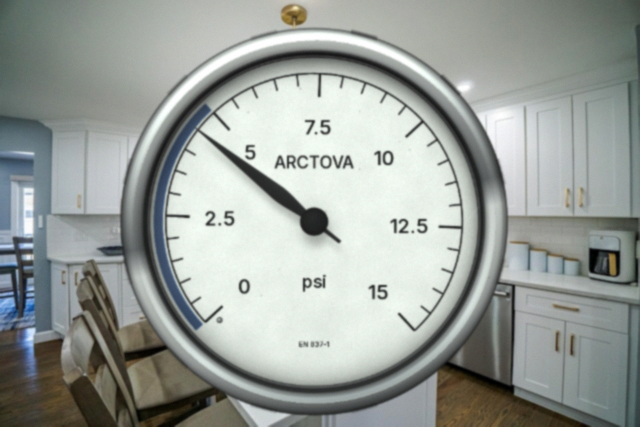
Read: 4.5 psi
